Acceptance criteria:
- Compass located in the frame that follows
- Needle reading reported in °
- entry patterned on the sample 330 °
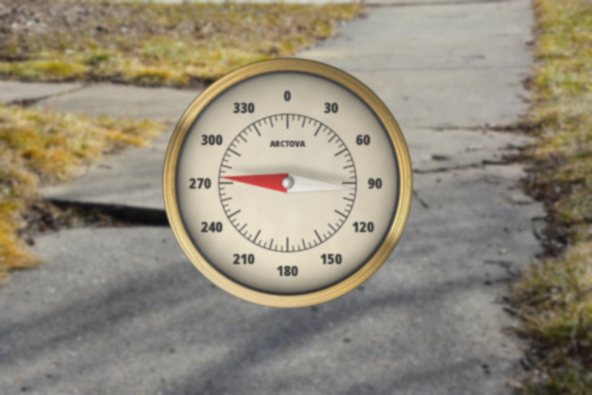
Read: 275 °
